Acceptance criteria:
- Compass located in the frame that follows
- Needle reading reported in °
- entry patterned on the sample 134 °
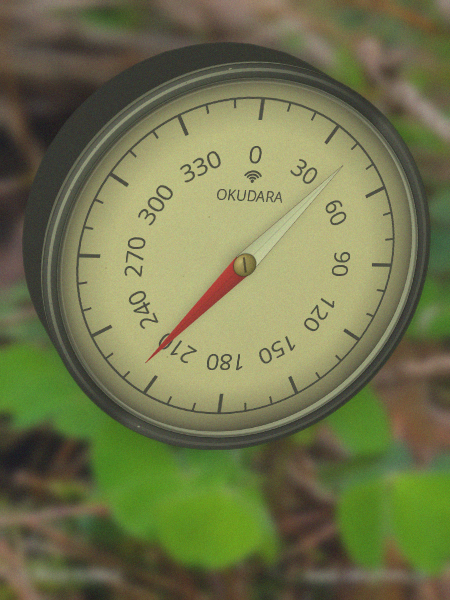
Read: 220 °
